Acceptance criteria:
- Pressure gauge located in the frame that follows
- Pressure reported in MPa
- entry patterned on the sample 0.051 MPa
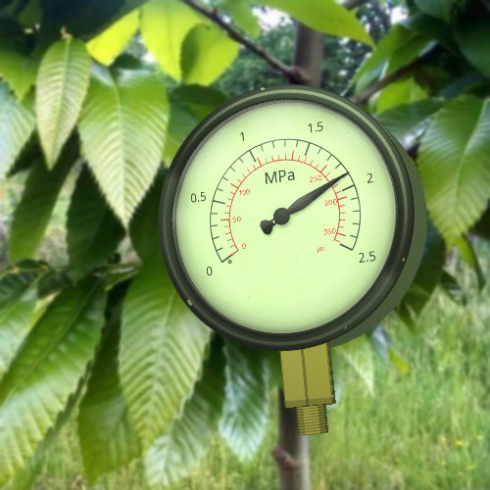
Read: 1.9 MPa
